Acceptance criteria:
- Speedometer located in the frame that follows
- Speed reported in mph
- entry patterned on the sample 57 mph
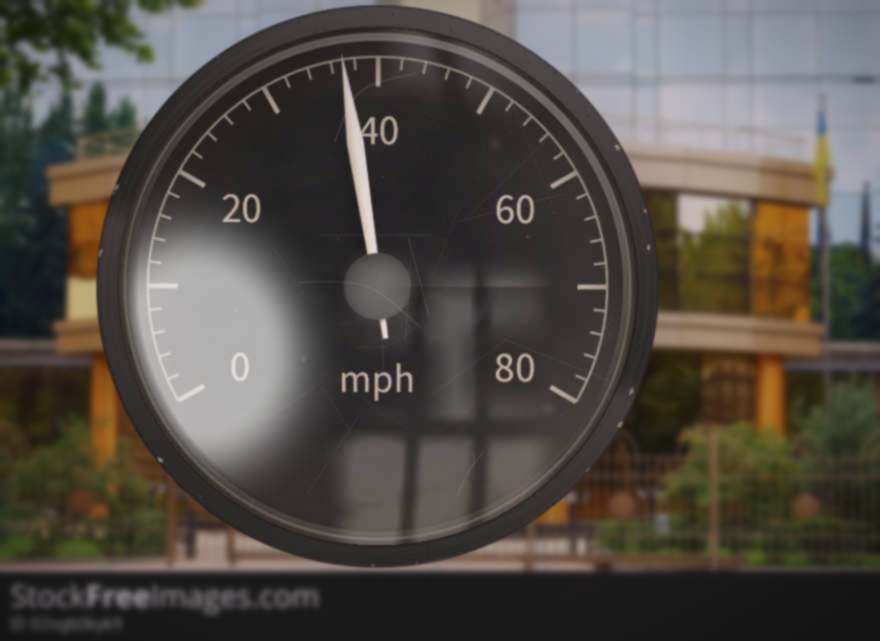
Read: 37 mph
